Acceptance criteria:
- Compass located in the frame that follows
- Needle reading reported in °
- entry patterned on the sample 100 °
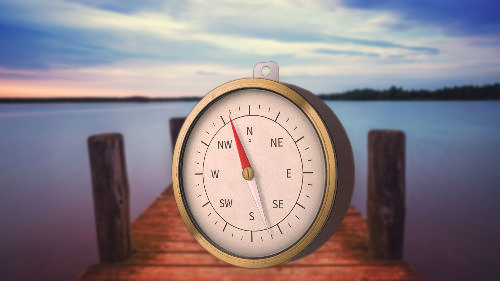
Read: 340 °
